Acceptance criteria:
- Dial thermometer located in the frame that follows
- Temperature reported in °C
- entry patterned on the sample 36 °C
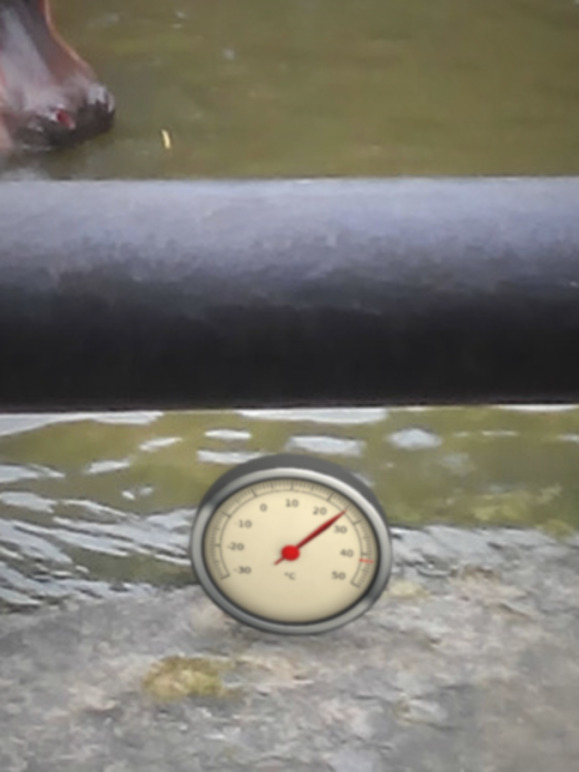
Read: 25 °C
